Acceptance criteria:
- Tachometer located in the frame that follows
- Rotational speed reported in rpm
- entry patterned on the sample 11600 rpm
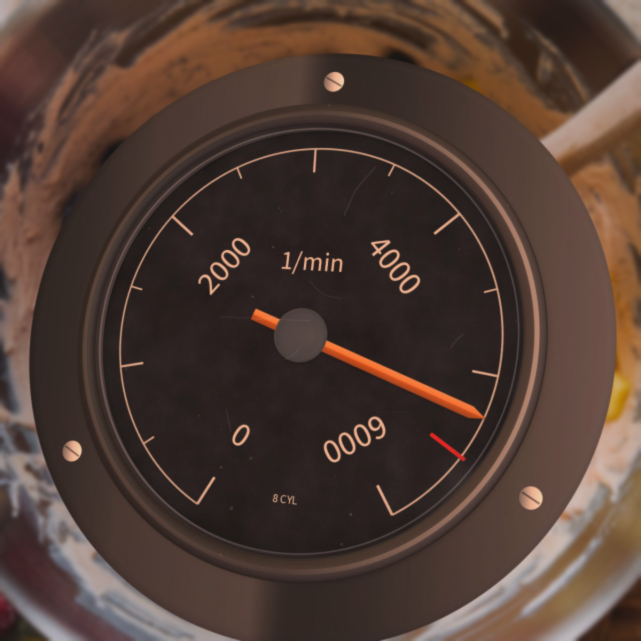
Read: 5250 rpm
